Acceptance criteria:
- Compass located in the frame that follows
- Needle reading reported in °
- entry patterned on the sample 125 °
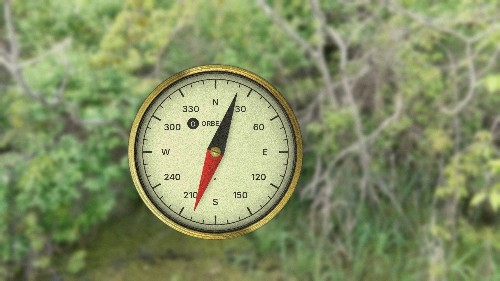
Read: 200 °
